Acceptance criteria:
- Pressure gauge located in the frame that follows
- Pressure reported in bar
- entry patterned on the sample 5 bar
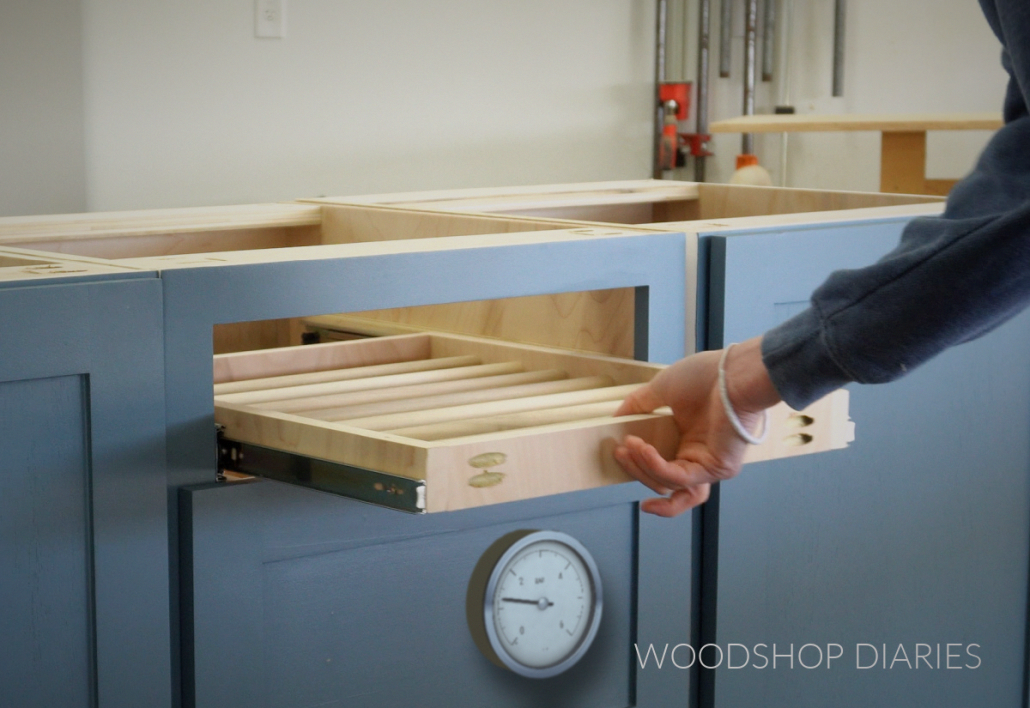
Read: 1.25 bar
